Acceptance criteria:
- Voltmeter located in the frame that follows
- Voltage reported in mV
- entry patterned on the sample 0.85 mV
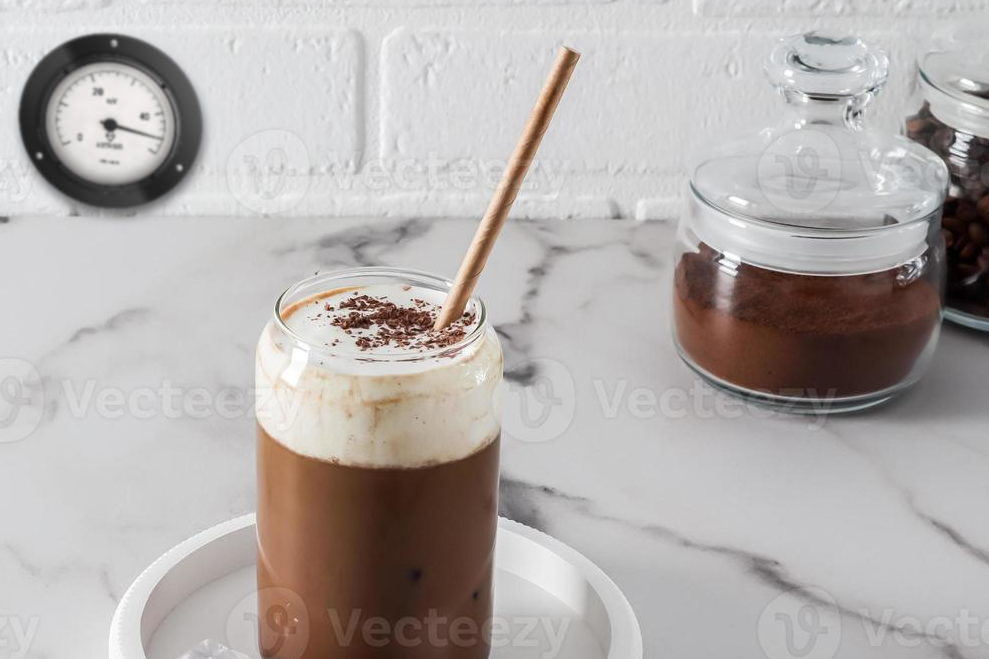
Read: 46 mV
